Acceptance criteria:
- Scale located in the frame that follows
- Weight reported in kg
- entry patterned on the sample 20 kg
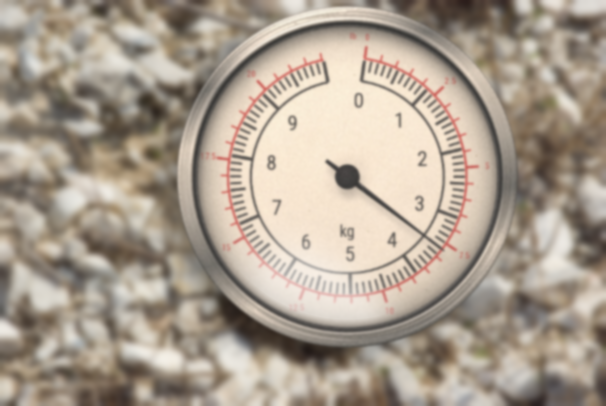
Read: 3.5 kg
